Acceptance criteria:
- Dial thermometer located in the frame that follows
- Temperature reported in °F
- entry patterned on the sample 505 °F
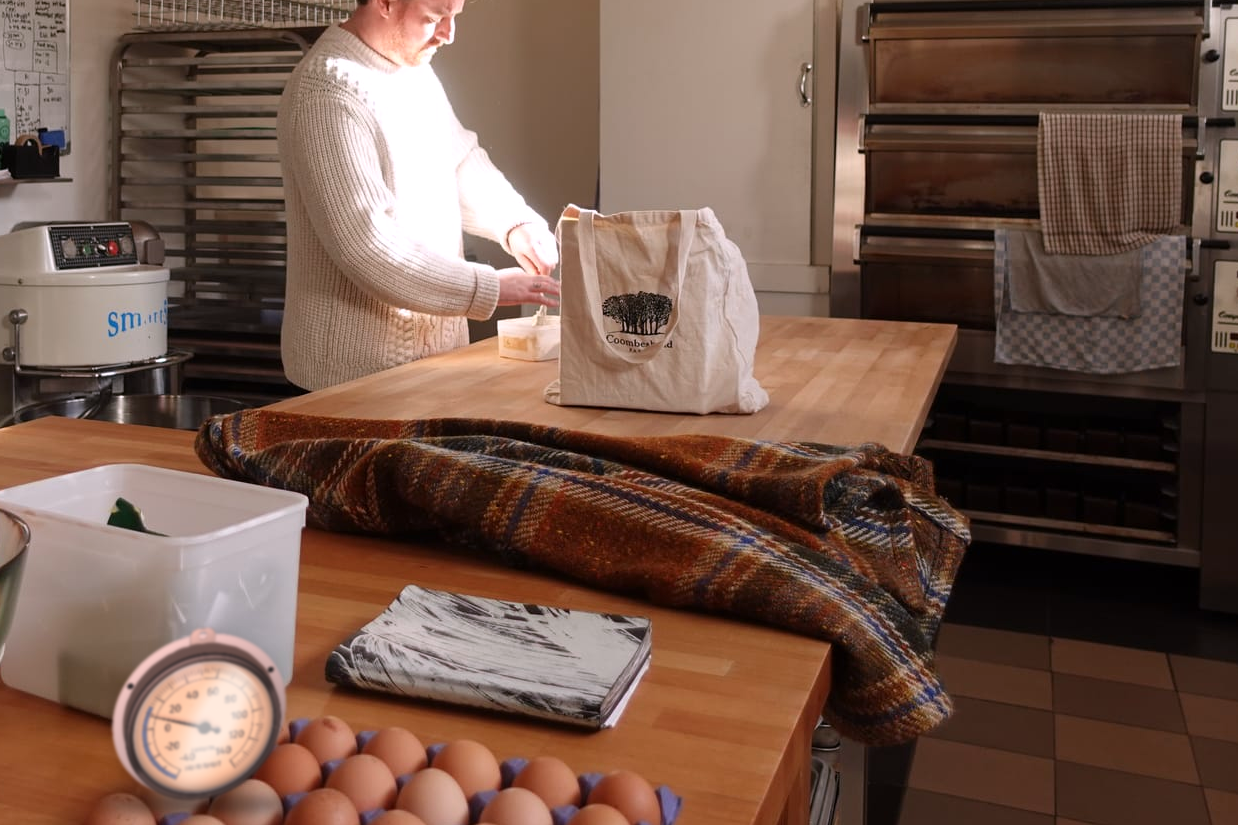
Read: 10 °F
